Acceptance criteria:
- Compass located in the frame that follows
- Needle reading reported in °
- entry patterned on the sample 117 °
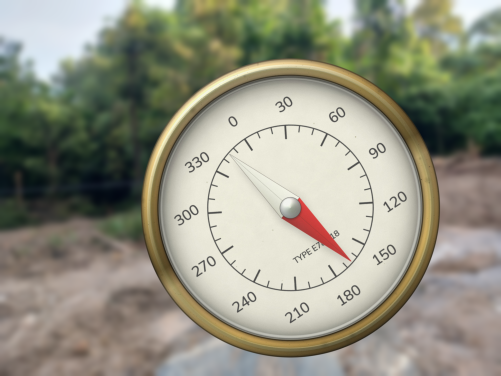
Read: 165 °
